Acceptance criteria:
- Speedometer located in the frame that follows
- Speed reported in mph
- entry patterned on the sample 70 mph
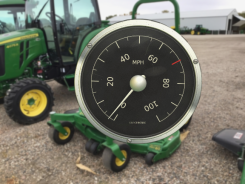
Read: 2.5 mph
